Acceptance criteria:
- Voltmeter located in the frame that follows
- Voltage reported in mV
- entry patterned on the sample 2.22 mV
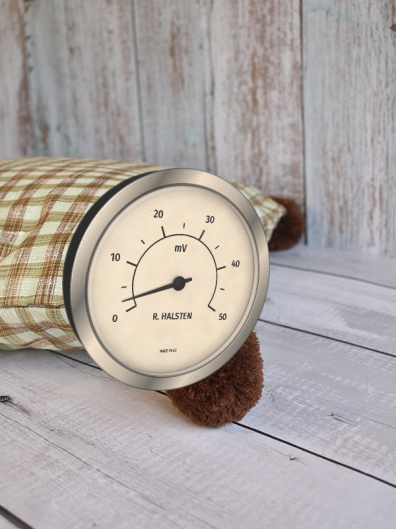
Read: 2.5 mV
